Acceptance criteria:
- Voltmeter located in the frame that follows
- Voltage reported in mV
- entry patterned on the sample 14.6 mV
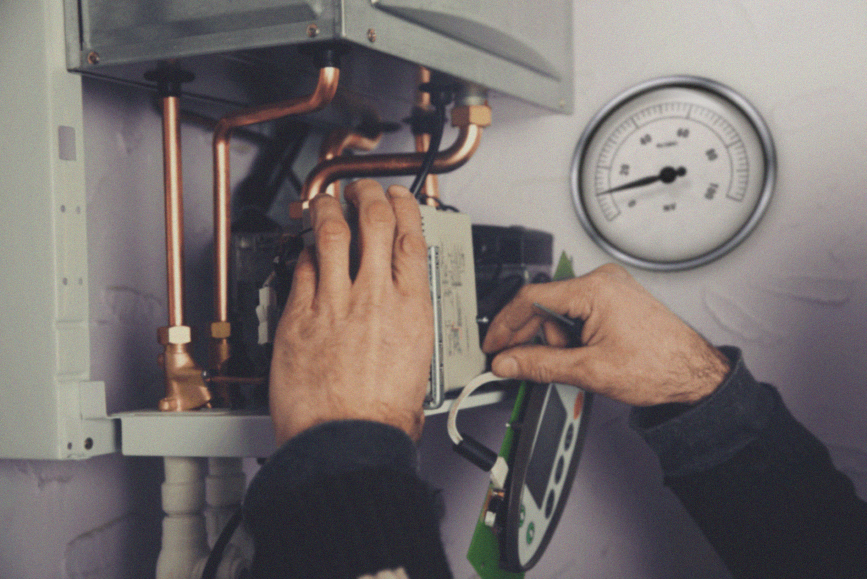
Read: 10 mV
